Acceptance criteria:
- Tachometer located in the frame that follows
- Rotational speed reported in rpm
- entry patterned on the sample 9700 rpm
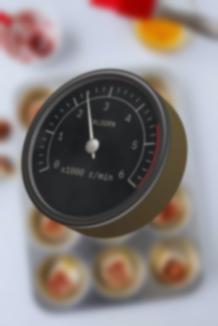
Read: 2400 rpm
